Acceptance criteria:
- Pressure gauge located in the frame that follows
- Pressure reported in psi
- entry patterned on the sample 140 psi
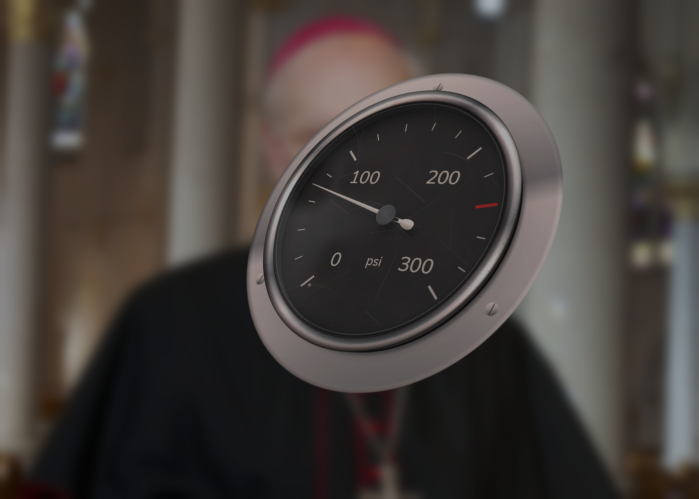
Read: 70 psi
